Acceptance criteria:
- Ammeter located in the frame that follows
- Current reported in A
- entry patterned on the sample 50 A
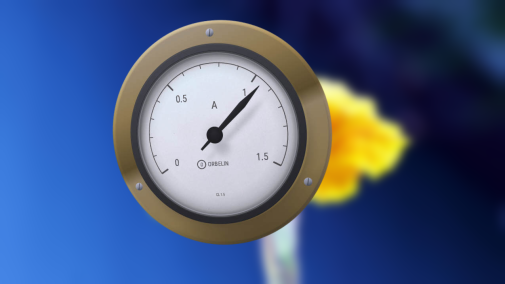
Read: 1.05 A
